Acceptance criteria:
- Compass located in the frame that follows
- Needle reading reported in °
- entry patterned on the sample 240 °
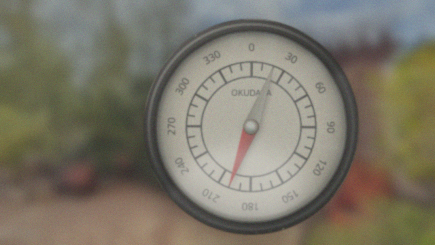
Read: 200 °
